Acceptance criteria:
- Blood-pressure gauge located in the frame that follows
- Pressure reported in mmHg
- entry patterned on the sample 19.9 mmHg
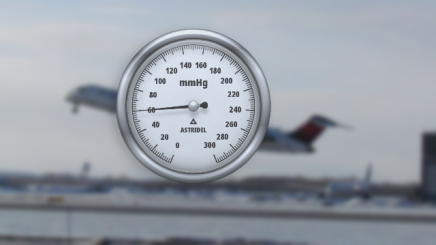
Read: 60 mmHg
